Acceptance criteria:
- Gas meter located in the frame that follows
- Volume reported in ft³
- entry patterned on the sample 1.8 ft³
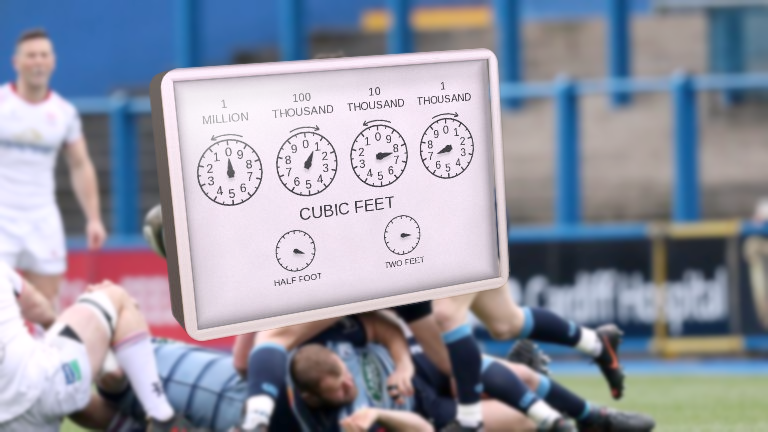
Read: 7700 ft³
